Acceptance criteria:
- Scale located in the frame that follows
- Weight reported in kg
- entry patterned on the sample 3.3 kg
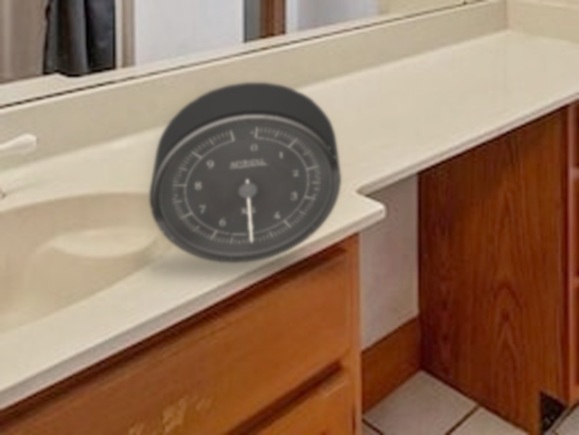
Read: 5 kg
